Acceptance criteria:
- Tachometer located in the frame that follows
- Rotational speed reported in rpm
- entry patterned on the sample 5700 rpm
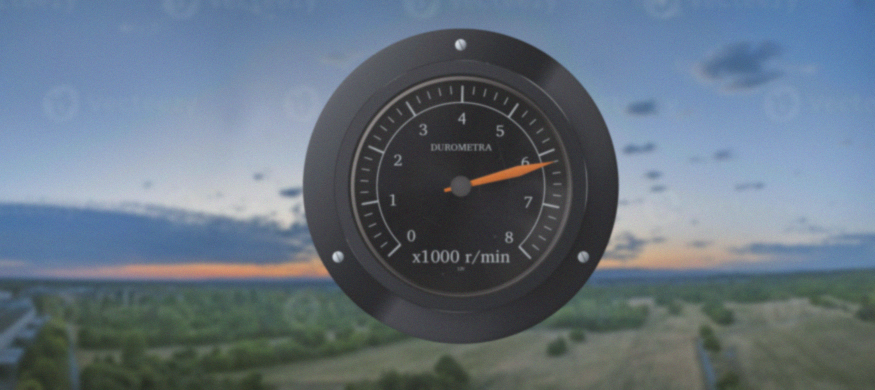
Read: 6200 rpm
